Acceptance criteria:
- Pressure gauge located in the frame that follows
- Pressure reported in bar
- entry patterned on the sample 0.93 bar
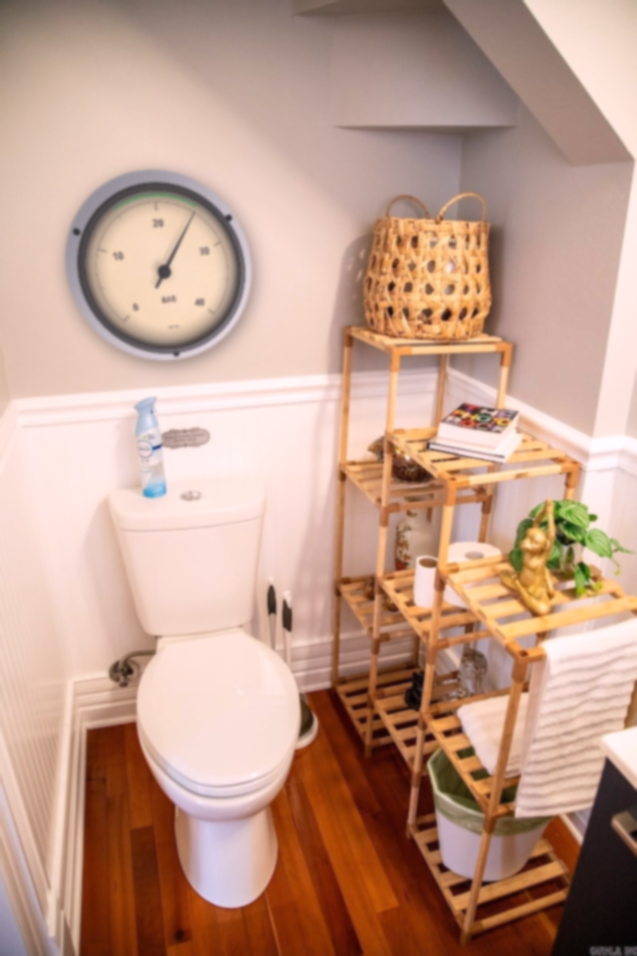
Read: 25 bar
